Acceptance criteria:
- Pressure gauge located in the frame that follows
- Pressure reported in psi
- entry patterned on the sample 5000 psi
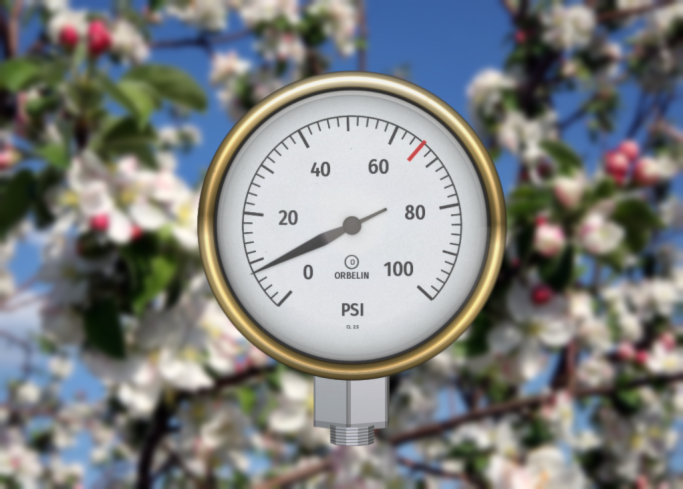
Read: 8 psi
